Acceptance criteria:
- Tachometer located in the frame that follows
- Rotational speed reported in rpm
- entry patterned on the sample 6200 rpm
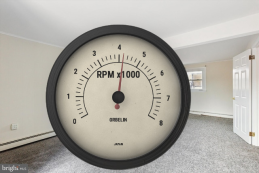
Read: 4200 rpm
